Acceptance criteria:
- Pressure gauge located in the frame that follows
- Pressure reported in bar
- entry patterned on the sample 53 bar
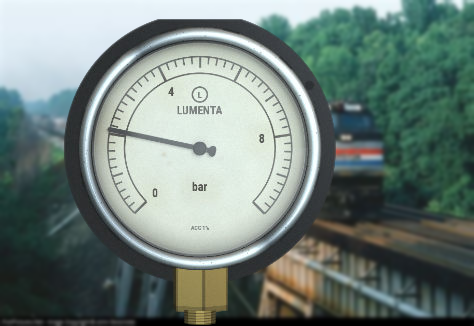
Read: 2.1 bar
